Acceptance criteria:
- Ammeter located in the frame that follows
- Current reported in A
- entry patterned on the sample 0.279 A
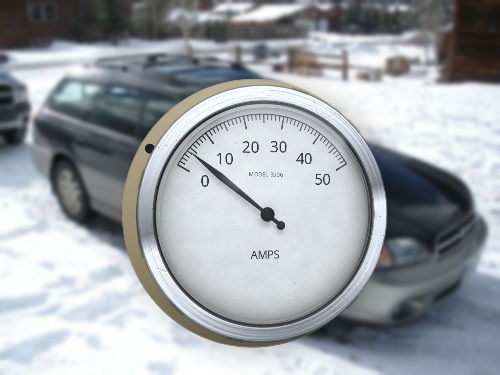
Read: 4 A
